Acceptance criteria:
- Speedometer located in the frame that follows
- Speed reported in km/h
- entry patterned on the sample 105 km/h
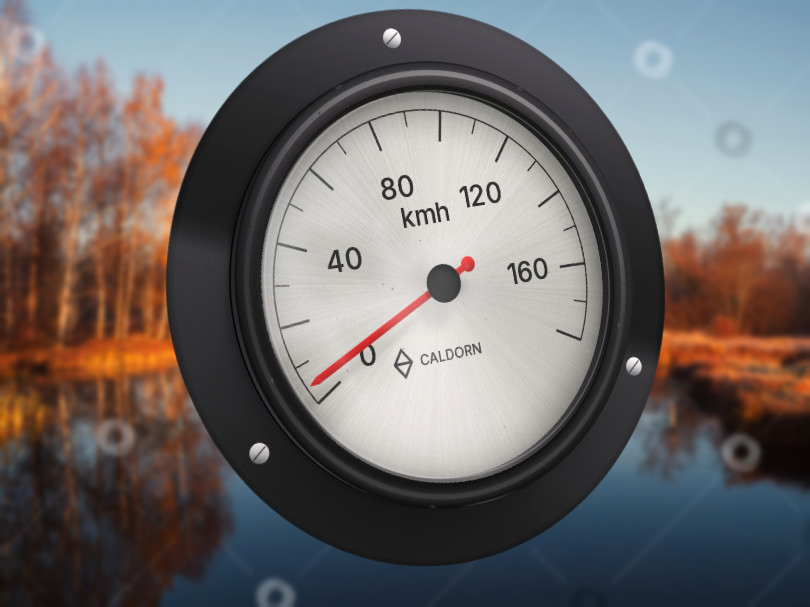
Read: 5 km/h
